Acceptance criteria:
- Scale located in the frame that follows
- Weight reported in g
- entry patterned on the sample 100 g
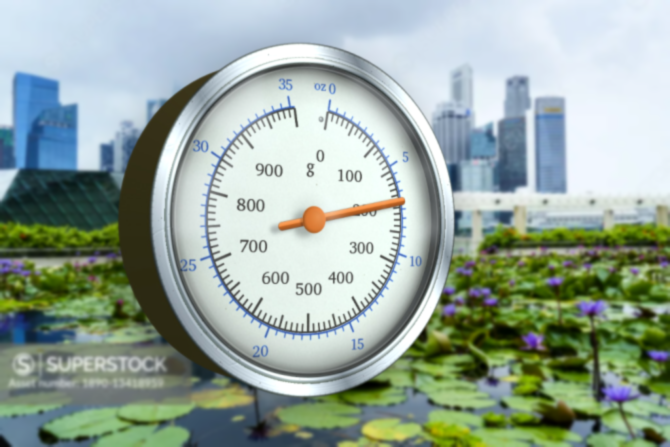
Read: 200 g
